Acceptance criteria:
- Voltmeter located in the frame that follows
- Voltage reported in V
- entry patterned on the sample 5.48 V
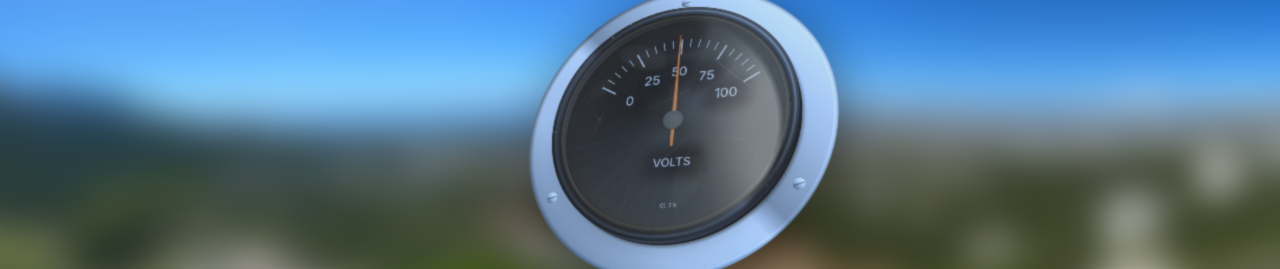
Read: 50 V
